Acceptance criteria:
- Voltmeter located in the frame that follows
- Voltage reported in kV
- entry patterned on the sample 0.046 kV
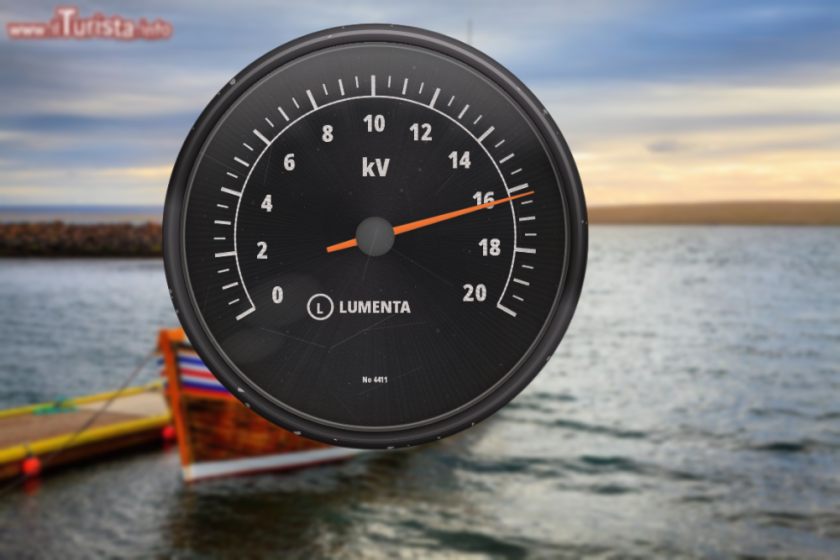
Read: 16.25 kV
